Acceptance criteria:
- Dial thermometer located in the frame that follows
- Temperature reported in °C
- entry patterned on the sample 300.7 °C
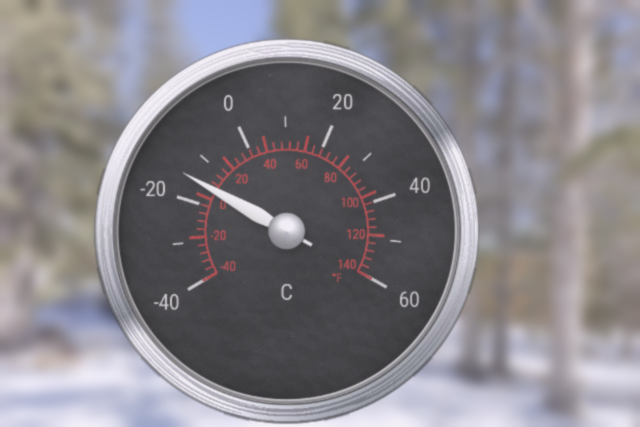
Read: -15 °C
